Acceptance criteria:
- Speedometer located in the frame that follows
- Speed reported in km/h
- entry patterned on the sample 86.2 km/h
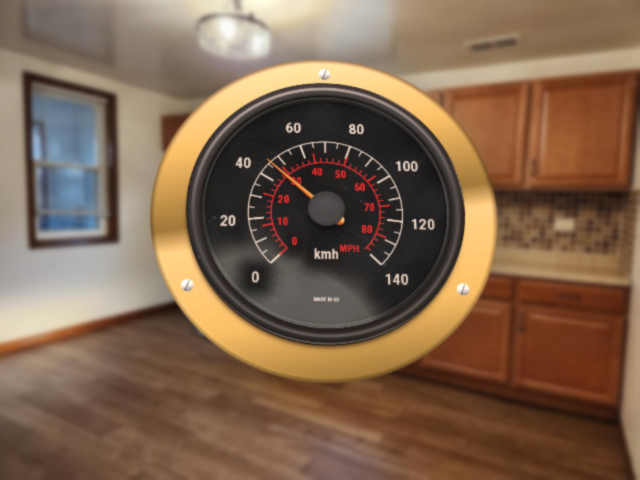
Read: 45 km/h
